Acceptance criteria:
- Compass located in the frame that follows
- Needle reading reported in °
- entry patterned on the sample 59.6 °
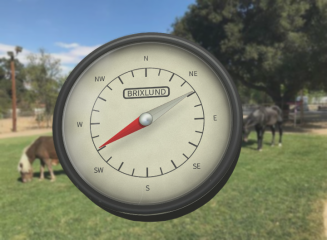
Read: 240 °
